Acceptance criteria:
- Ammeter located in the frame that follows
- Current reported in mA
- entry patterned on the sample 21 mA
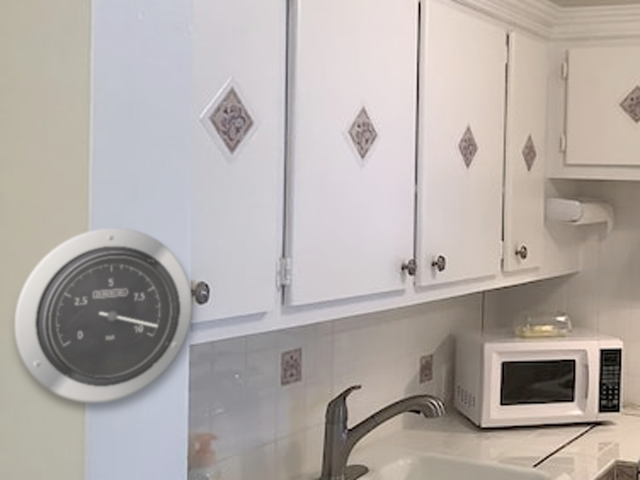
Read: 9.5 mA
